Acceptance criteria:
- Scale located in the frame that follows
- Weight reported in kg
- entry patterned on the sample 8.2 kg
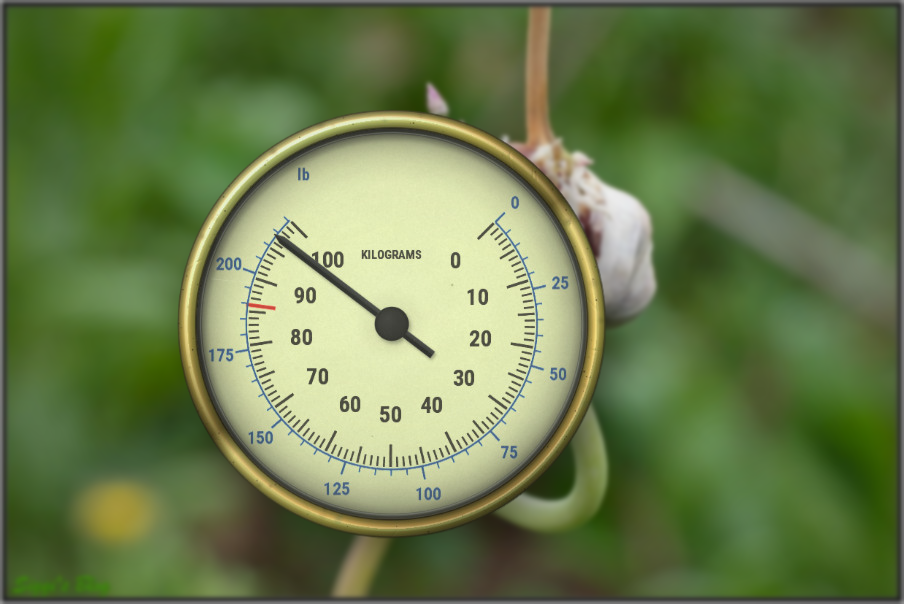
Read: 97 kg
